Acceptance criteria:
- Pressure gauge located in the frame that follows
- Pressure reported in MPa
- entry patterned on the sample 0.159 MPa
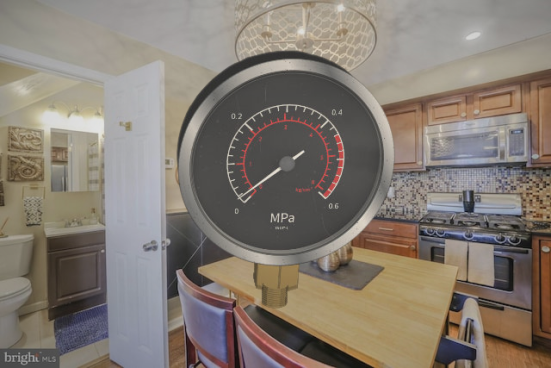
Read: 0.02 MPa
